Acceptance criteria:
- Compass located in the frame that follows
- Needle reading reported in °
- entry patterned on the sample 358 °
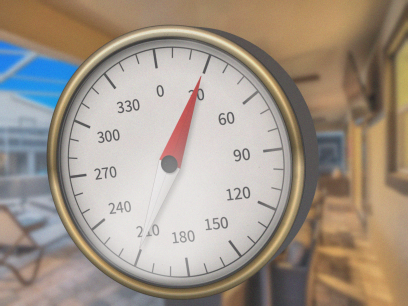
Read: 30 °
